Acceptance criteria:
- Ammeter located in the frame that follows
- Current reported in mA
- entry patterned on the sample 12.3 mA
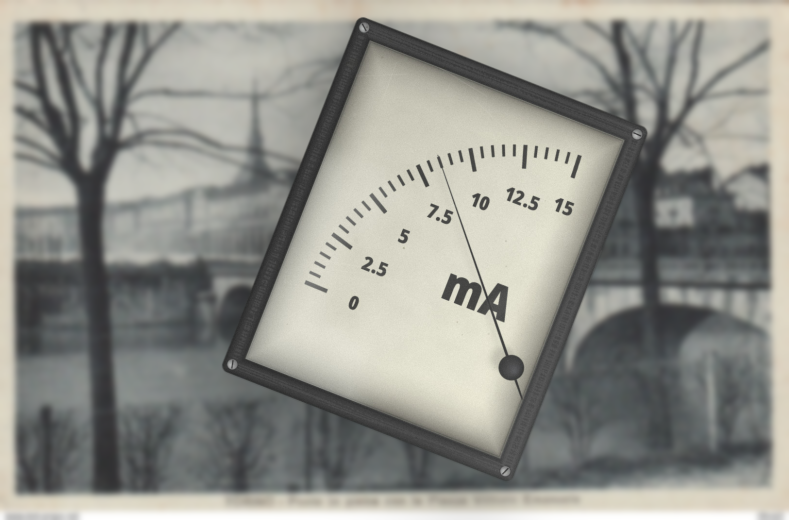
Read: 8.5 mA
